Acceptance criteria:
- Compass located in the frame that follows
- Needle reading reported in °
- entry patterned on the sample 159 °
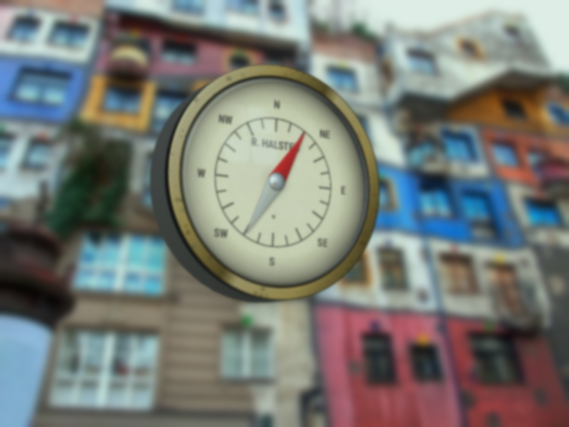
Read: 30 °
